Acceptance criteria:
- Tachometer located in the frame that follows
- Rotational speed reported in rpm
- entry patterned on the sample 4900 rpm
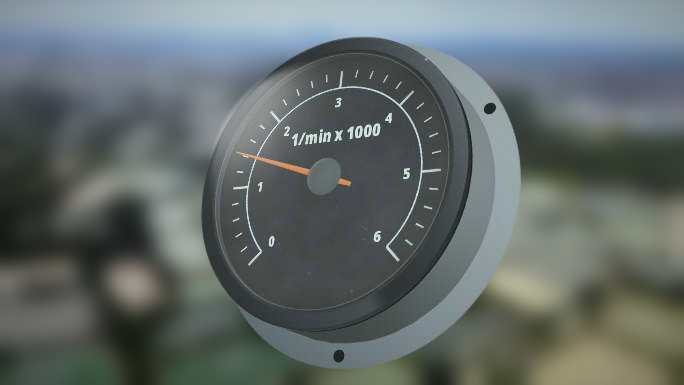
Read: 1400 rpm
